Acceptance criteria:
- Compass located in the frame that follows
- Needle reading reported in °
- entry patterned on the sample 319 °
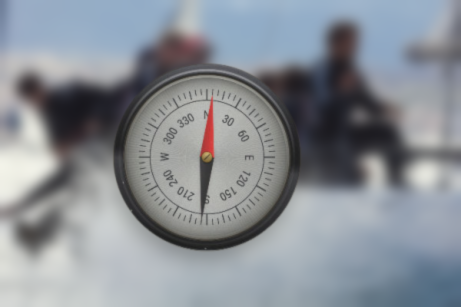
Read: 5 °
